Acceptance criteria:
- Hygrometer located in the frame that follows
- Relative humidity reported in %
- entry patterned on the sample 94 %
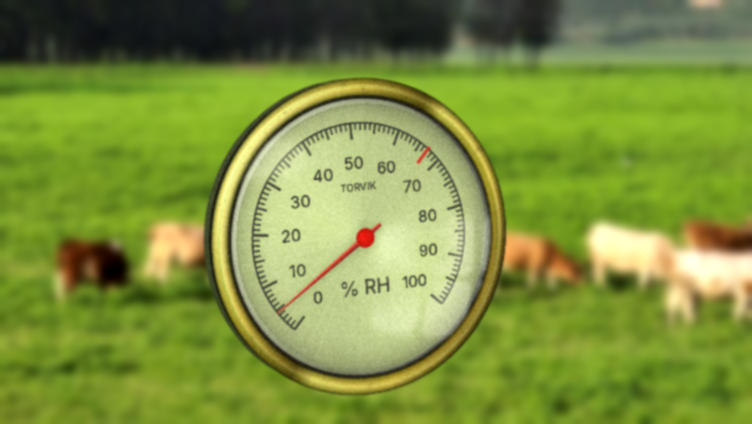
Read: 5 %
